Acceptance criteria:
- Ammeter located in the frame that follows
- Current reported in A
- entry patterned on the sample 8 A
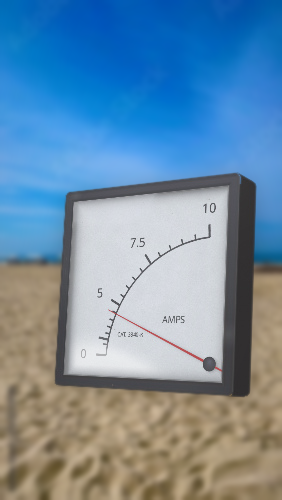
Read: 4.5 A
